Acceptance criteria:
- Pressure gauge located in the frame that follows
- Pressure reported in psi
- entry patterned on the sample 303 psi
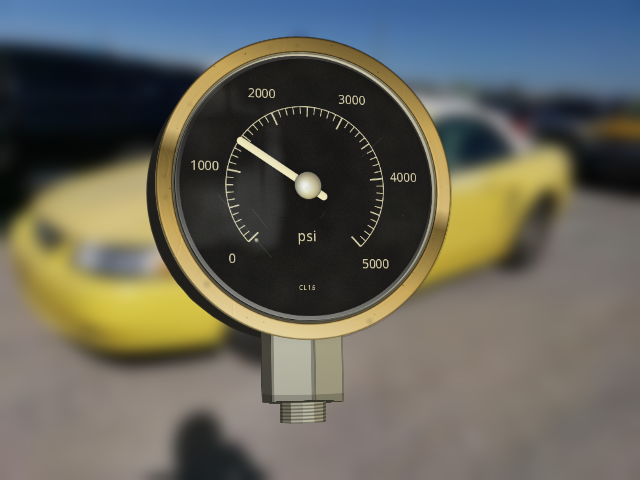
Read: 1400 psi
